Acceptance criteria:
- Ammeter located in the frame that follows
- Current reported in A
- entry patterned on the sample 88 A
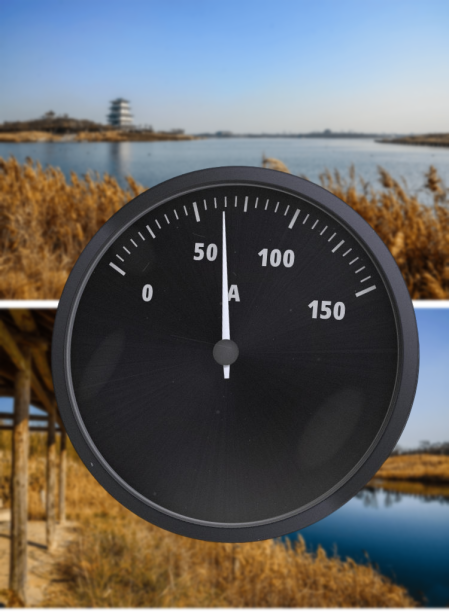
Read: 65 A
